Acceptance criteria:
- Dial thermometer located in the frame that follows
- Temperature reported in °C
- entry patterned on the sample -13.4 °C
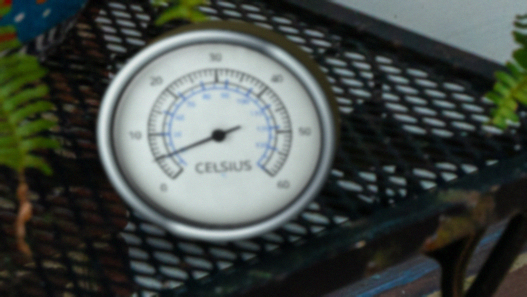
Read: 5 °C
